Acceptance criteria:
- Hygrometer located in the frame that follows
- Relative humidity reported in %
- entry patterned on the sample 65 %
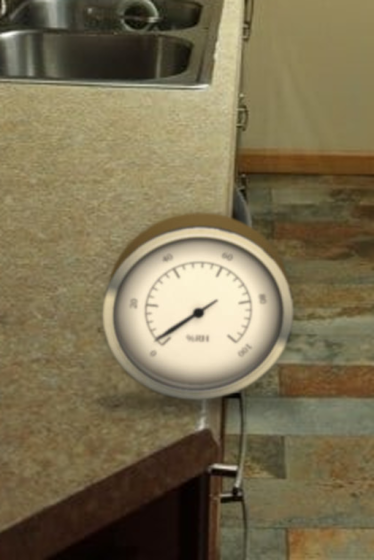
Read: 4 %
